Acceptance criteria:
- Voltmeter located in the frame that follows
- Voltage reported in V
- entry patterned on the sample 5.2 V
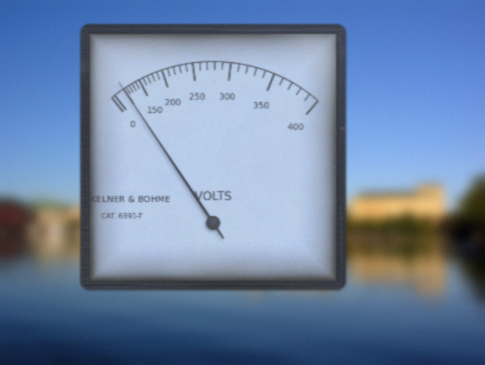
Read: 100 V
